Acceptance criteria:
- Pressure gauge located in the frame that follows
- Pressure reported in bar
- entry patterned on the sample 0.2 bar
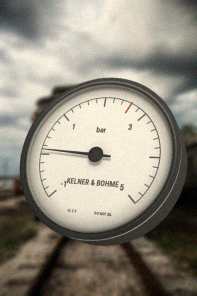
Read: 0.1 bar
